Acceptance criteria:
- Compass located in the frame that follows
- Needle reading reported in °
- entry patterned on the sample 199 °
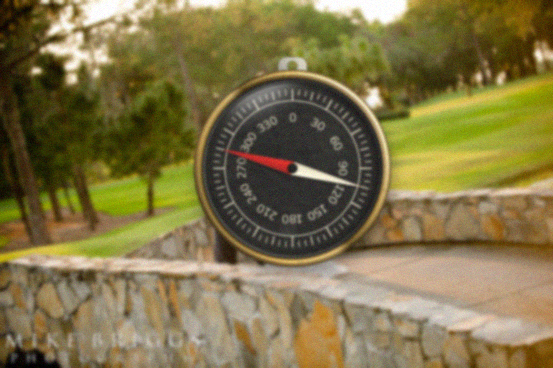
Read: 285 °
